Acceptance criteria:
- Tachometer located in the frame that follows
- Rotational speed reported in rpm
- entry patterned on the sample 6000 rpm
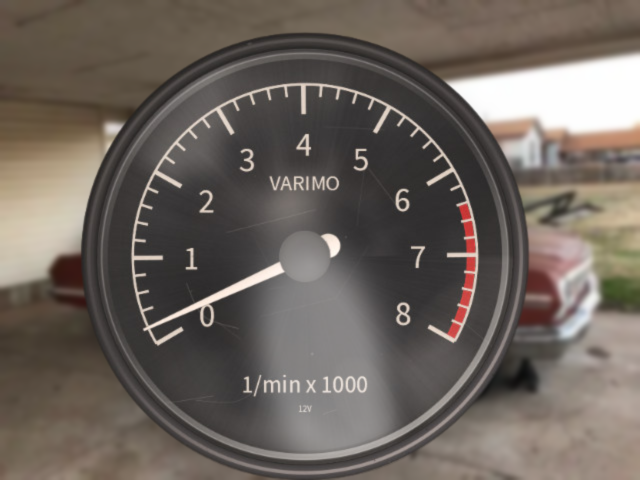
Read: 200 rpm
